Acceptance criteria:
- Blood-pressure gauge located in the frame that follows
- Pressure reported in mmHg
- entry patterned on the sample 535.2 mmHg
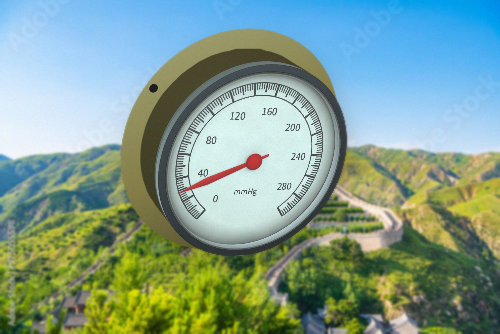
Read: 30 mmHg
